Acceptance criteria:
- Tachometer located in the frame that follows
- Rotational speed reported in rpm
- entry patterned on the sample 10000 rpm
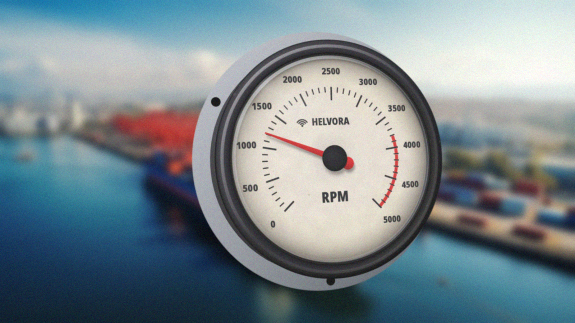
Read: 1200 rpm
